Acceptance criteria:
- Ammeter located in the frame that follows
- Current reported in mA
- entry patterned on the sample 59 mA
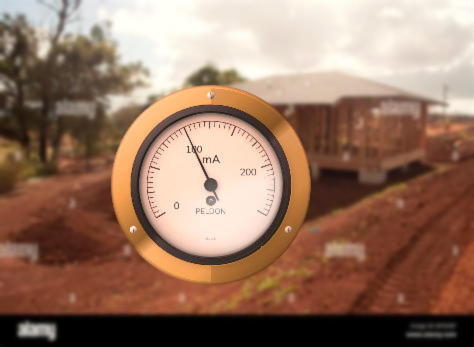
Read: 100 mA
